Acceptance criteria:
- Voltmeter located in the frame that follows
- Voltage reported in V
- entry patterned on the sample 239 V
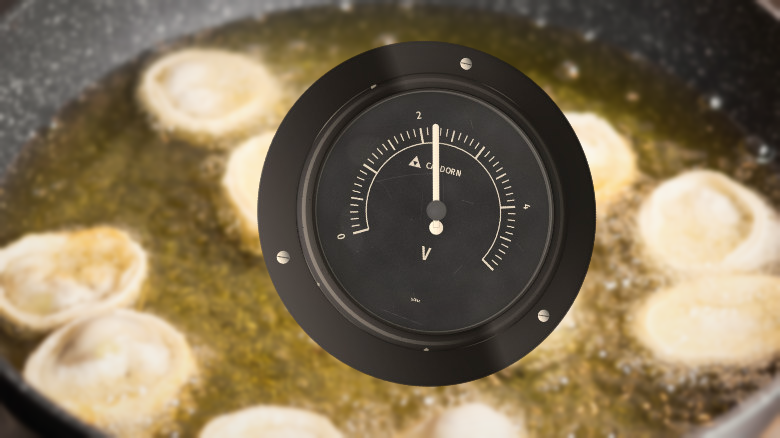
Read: 2.2 V
